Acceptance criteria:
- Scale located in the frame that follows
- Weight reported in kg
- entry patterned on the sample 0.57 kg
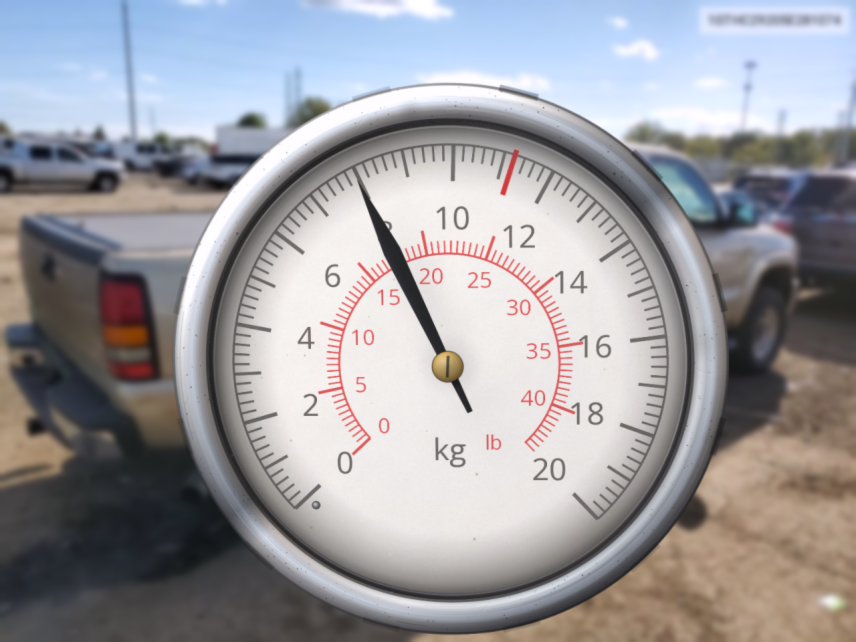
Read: 8 kg
